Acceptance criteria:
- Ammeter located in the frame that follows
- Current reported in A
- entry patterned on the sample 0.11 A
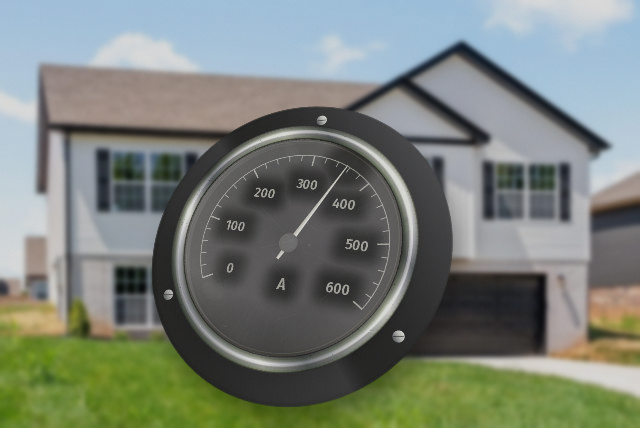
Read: 360 A
